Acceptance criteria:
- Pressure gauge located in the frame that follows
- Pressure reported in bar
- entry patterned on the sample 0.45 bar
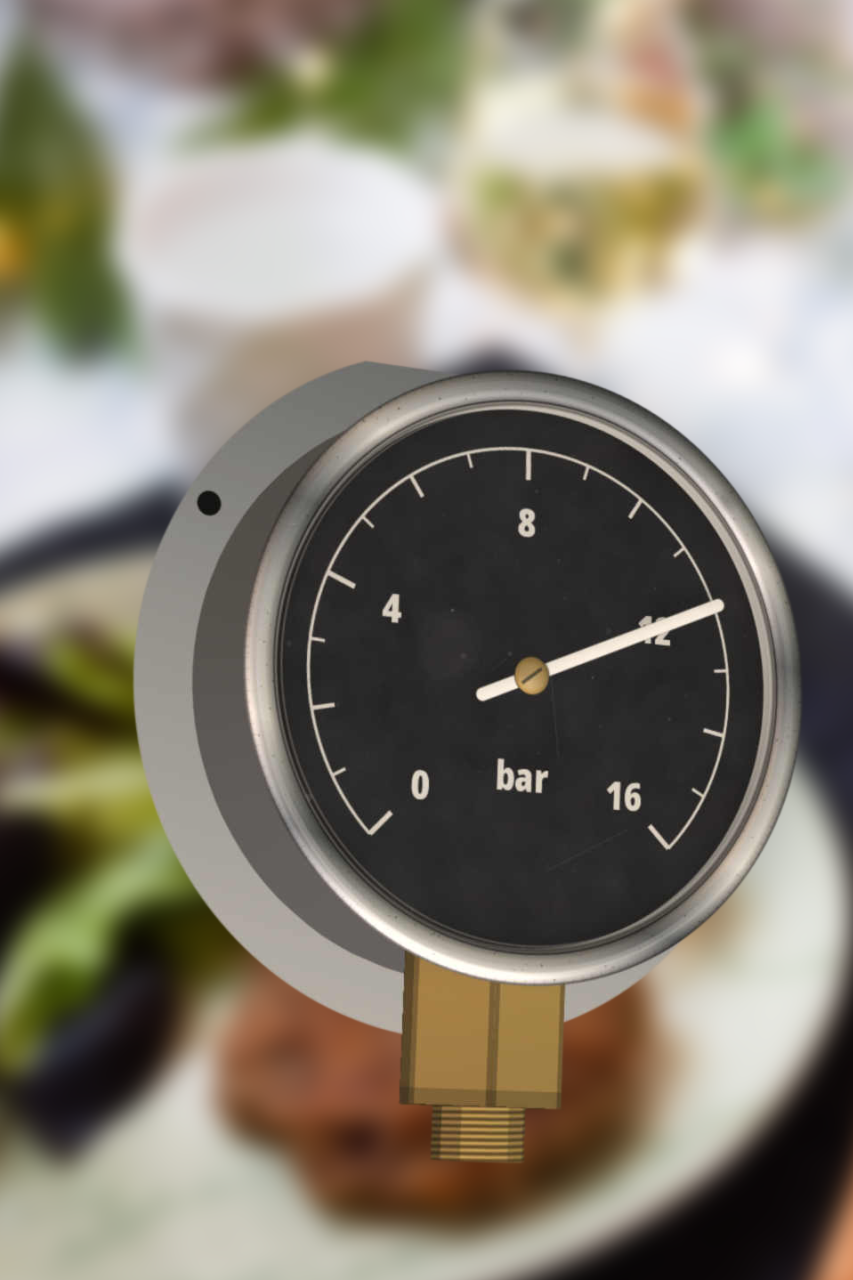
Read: 12 bar
